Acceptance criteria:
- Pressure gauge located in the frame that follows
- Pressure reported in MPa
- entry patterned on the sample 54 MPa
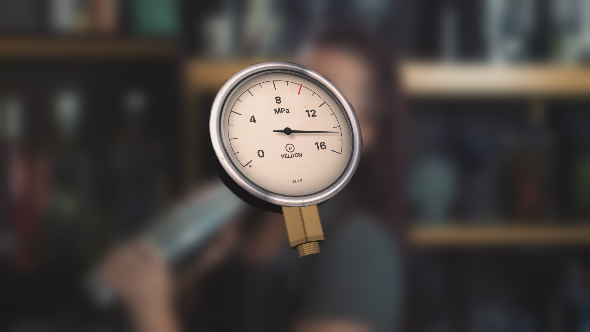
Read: 14.5 MPa
